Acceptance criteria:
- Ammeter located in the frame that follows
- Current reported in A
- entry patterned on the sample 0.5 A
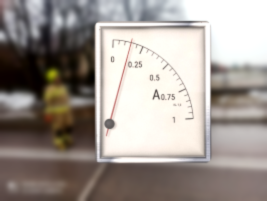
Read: 0.15 A
